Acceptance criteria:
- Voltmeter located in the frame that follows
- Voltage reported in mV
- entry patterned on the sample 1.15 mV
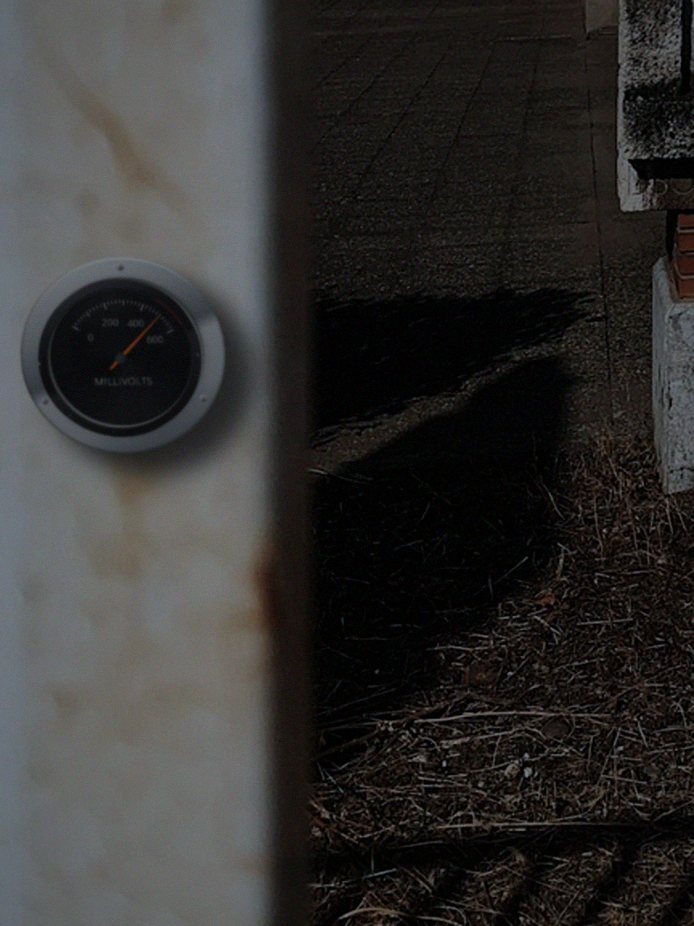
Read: 500 mV
